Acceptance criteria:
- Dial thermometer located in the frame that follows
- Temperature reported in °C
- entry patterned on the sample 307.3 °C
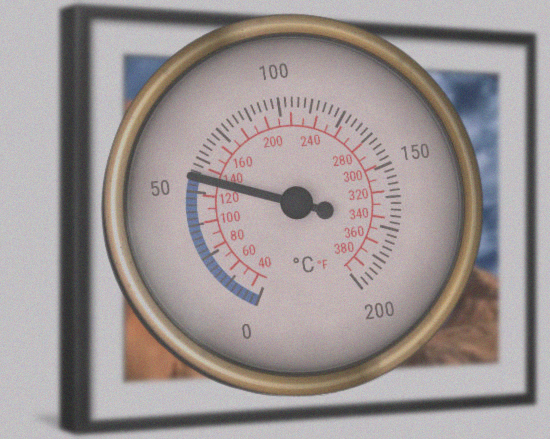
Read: 55 °C
